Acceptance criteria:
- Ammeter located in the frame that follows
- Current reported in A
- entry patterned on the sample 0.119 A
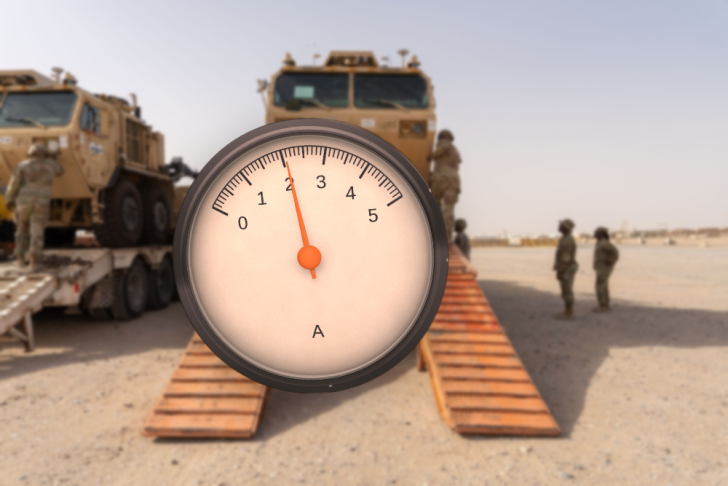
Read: 2.1 A
